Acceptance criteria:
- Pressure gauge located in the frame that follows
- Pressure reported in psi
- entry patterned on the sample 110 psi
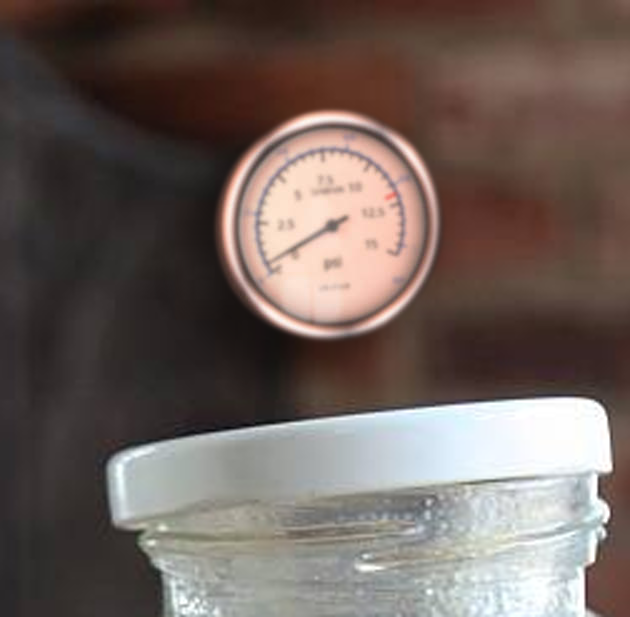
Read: 0.5 psi
